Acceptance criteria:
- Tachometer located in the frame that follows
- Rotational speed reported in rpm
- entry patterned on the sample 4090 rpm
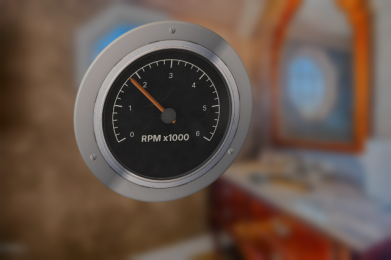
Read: 1800 rpm
